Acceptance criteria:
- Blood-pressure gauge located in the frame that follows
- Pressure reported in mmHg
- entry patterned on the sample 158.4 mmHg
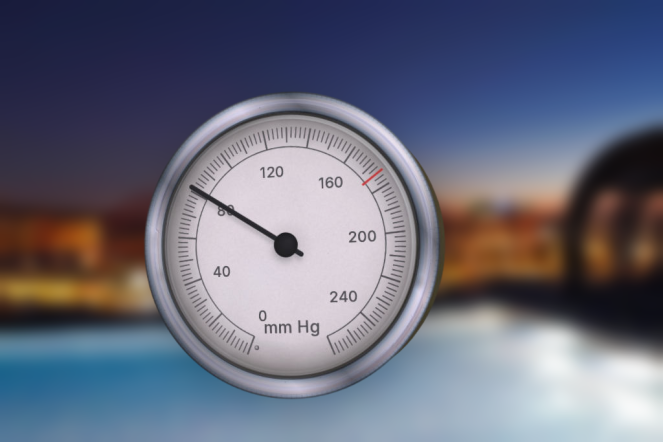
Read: 82 mmHg
